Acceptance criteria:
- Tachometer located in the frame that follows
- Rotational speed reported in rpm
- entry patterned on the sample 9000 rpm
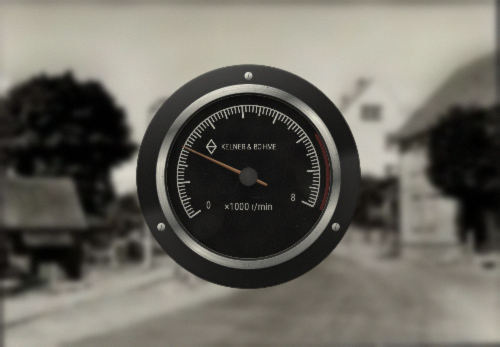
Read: 2000 rpm
